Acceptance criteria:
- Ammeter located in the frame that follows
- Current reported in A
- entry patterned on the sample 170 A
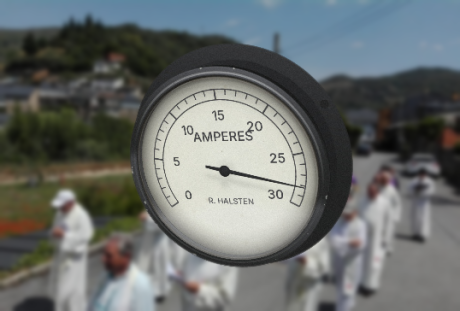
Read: 28 A
